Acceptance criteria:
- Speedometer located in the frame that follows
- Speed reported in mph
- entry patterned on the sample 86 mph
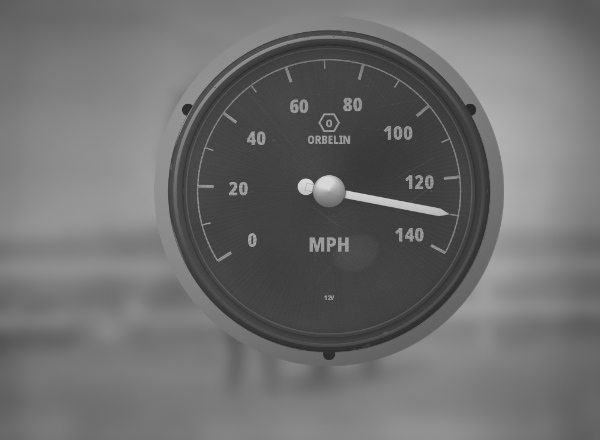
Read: 130 mph
